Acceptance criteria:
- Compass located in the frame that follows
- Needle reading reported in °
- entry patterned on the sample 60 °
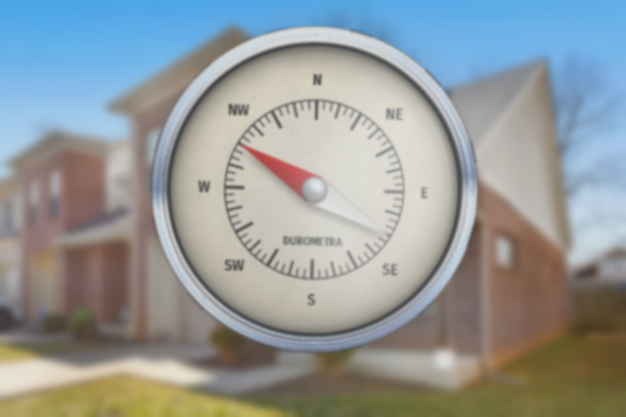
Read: 300 °
